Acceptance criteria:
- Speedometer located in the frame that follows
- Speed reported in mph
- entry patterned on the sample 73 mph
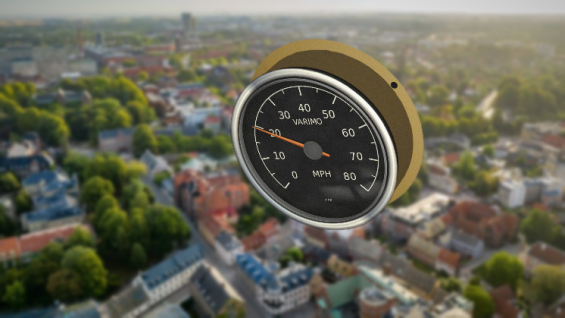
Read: 20 mph
